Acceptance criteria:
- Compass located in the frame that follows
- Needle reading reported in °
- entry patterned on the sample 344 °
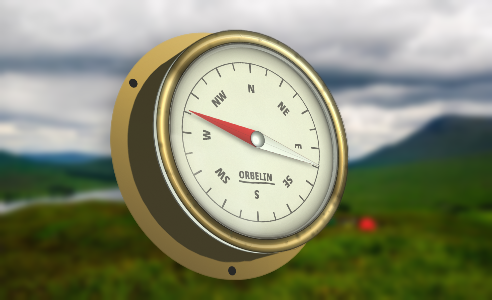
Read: 285 °
